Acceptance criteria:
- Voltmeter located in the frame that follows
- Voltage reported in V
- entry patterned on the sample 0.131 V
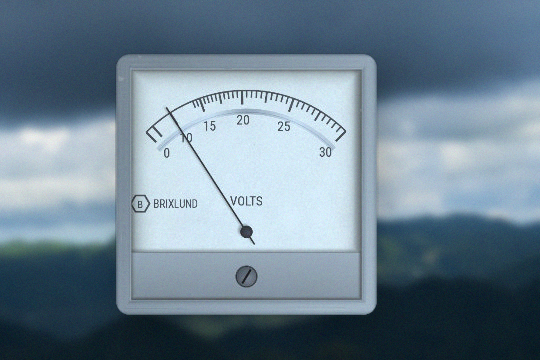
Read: 10 V
